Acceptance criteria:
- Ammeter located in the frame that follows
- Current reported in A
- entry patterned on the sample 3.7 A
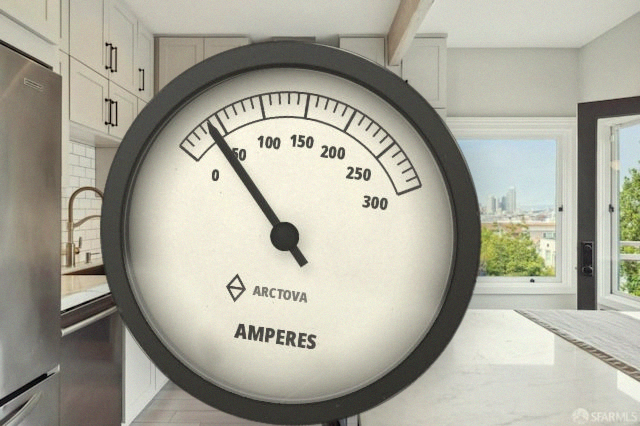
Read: 40 A
